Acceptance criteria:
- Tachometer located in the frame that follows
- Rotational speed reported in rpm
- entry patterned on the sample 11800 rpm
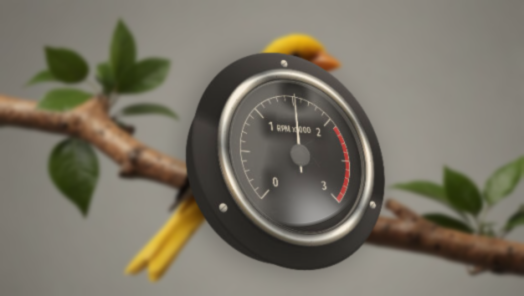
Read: 1500 rpm
